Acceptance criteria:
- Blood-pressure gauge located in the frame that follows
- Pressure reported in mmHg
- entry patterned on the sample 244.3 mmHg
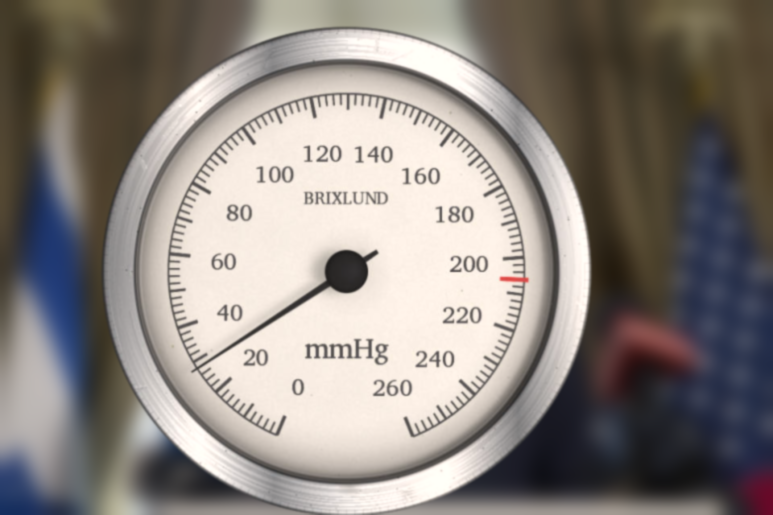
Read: 28 mmHg
